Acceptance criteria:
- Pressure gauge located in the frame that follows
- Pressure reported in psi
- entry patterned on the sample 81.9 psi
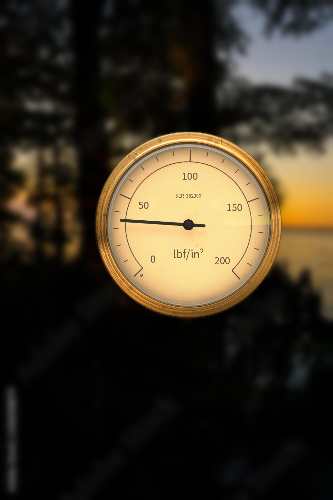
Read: 35 psi
